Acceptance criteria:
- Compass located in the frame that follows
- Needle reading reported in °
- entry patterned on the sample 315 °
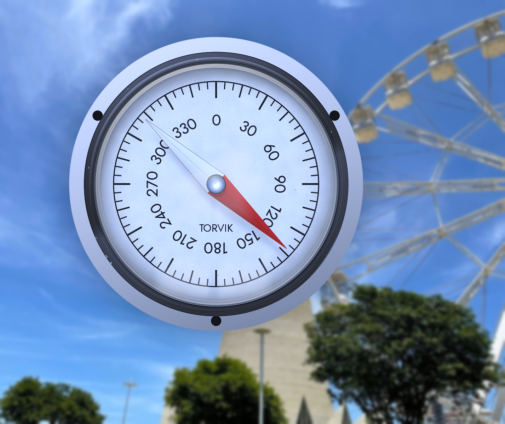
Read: 132.5 °
